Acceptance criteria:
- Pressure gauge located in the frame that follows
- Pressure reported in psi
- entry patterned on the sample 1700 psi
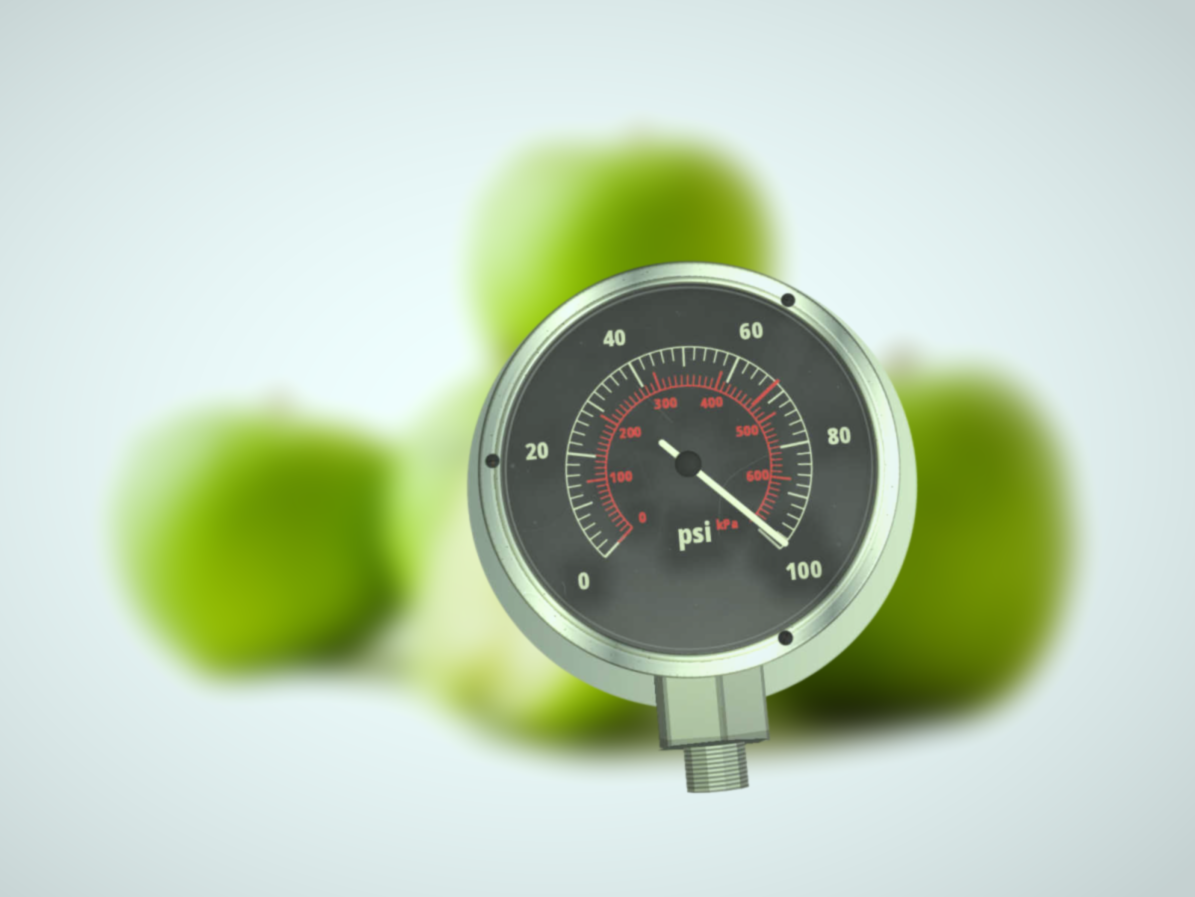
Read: 99 psi
